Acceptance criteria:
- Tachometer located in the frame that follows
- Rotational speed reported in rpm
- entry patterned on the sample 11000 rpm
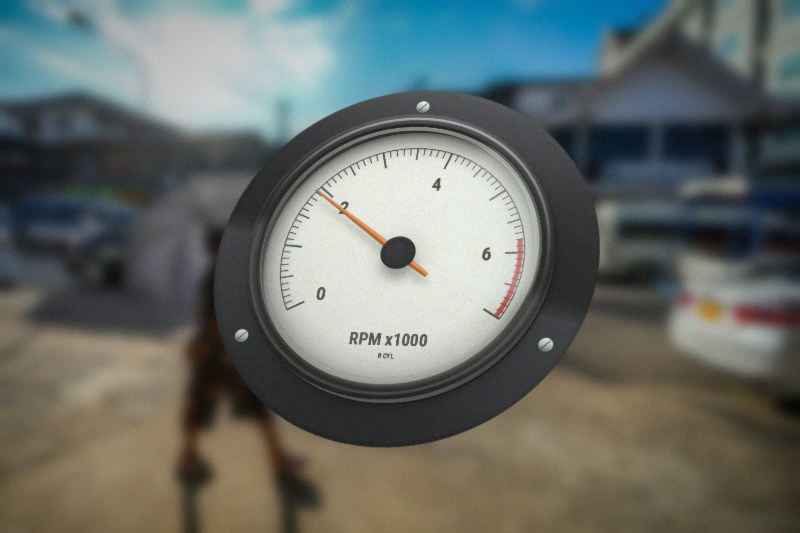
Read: 1900 rpm
